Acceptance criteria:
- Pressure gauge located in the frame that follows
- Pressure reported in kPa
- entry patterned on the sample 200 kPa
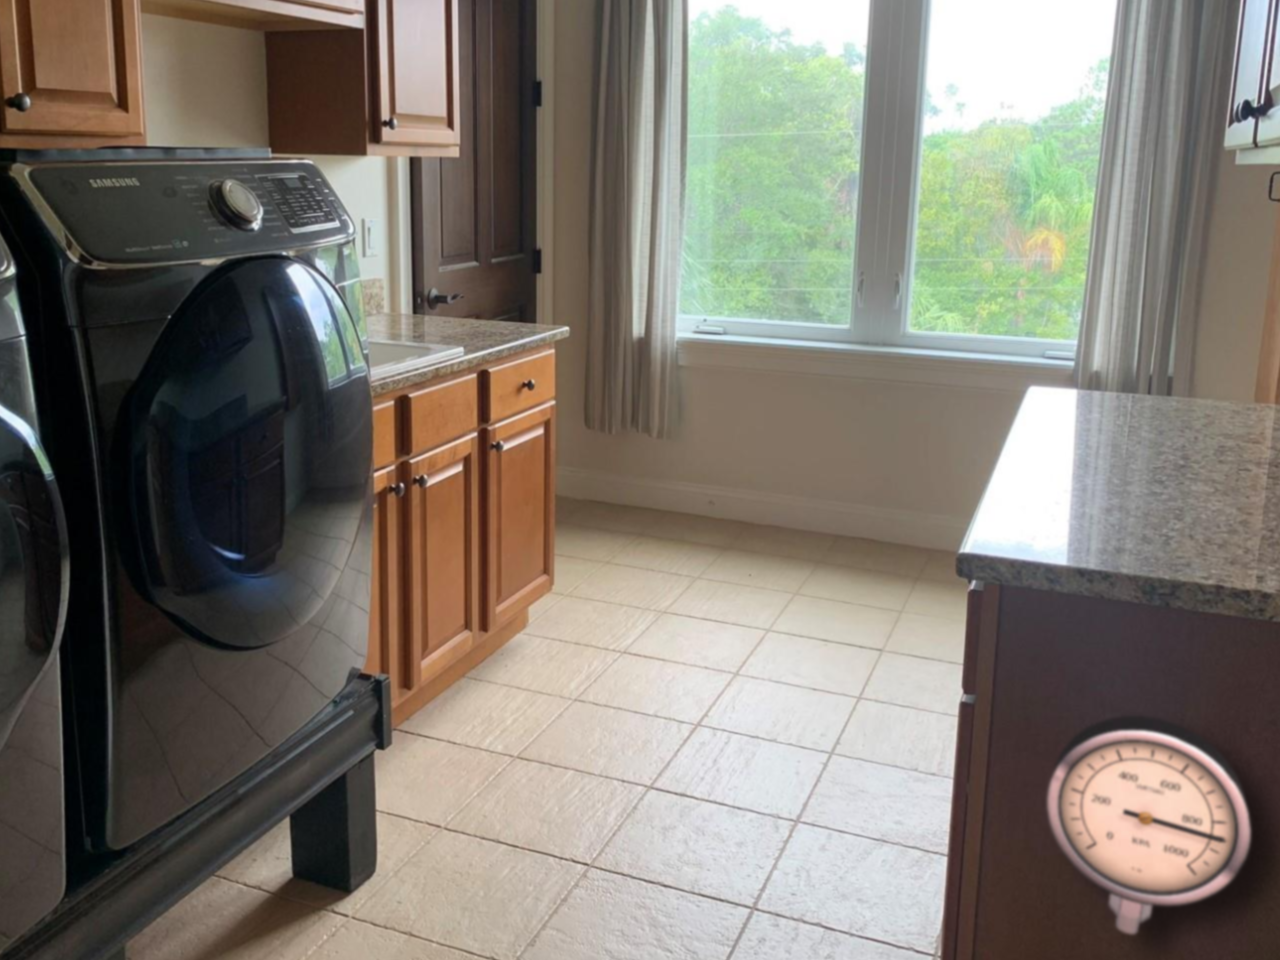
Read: 850 kPa
